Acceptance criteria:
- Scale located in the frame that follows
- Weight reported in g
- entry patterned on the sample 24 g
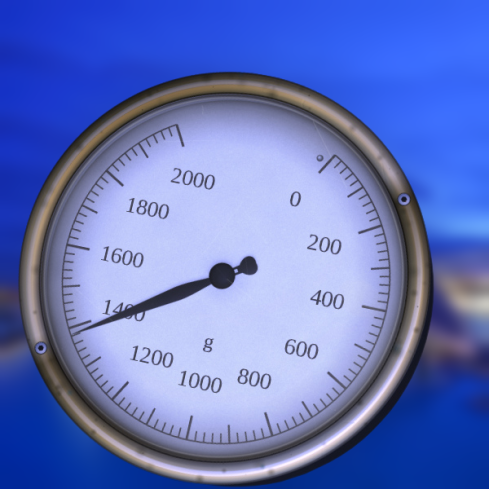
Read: 1380 g
